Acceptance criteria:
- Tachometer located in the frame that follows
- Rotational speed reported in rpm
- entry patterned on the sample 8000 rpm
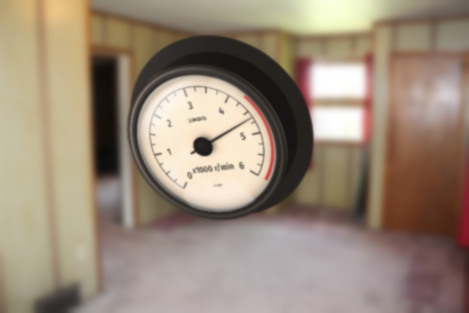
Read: 4625 rpm
